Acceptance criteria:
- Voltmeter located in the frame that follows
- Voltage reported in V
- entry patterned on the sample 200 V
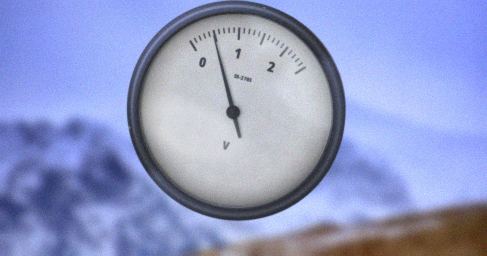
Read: 0.5 V
